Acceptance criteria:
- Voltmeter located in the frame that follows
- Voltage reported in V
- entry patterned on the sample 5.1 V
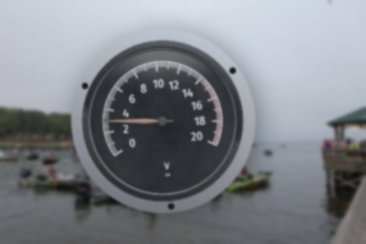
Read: 3 V
